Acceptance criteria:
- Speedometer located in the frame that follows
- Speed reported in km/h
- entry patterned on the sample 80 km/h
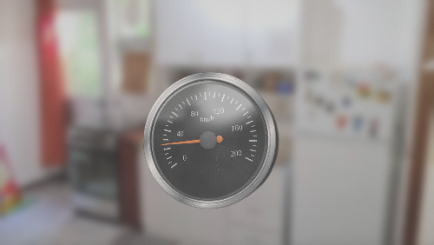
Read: 25 km/h
